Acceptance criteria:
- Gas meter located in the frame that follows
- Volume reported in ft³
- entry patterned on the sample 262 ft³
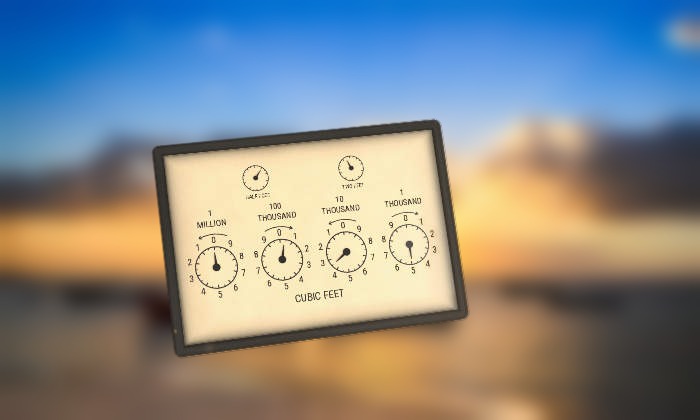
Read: 3500 ft³
